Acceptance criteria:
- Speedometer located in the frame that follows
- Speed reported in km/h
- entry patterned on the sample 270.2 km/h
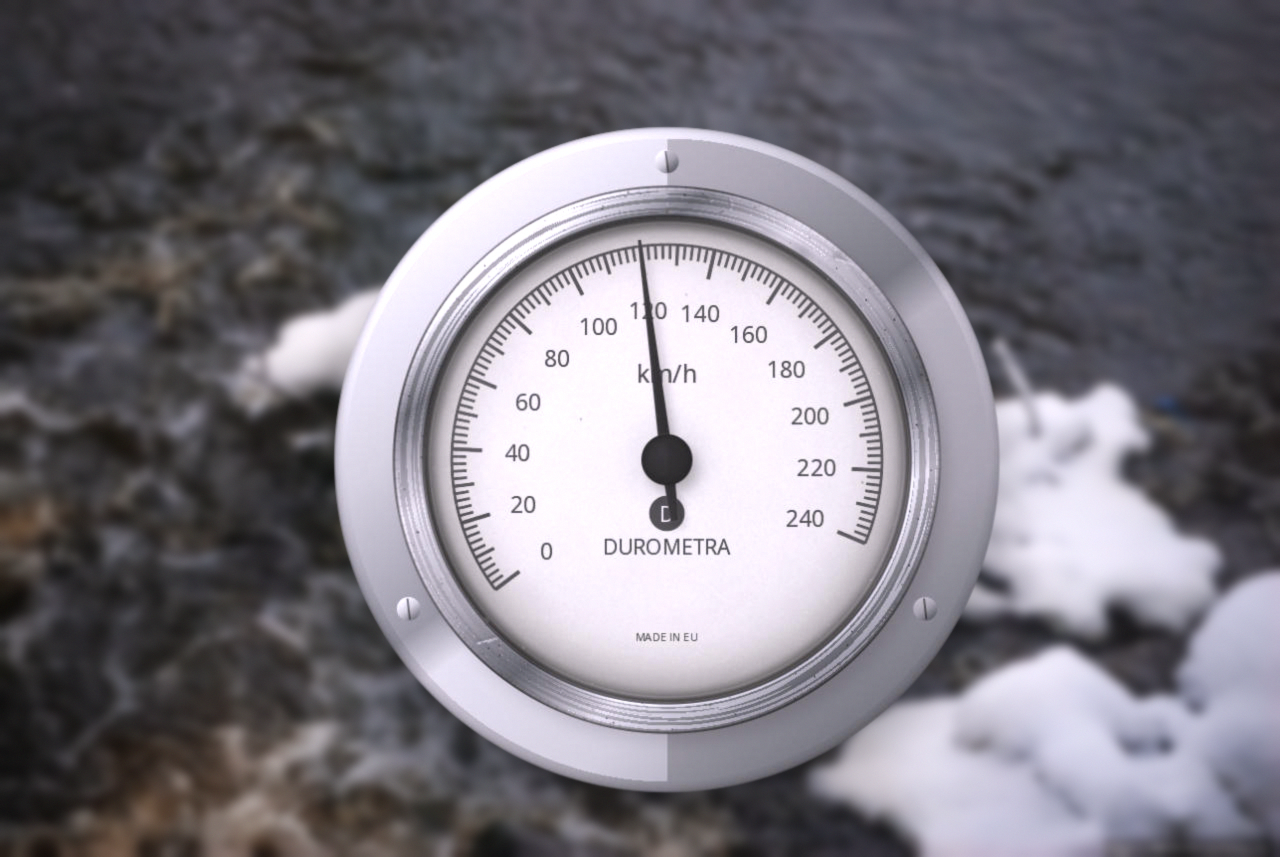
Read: 120 km/h
